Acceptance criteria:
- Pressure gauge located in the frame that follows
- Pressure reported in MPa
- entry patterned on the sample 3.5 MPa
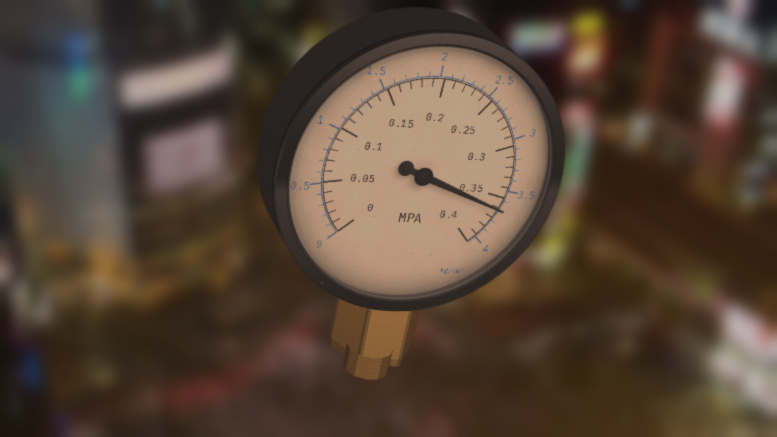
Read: 0.36 MPa
